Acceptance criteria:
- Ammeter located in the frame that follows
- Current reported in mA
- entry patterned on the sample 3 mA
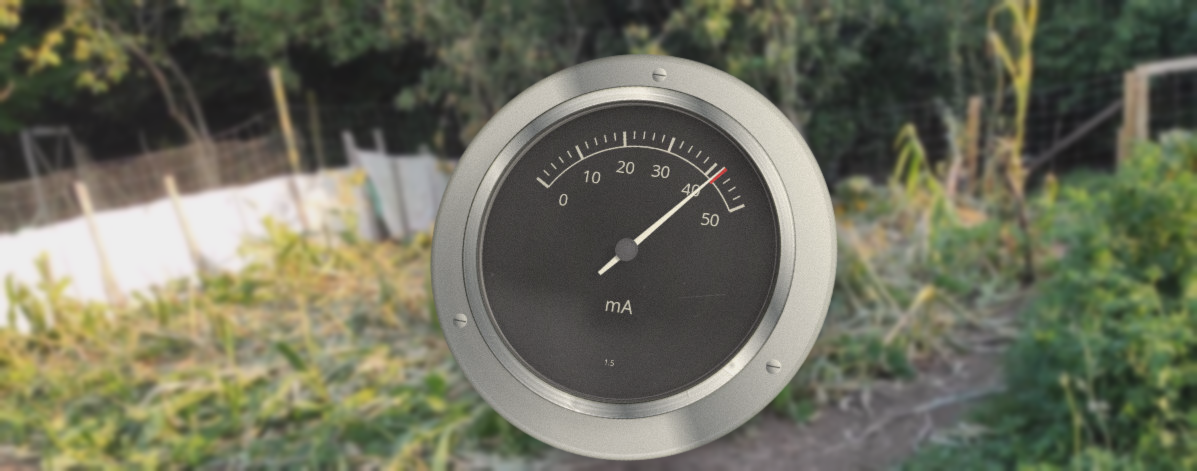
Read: 42 mA
